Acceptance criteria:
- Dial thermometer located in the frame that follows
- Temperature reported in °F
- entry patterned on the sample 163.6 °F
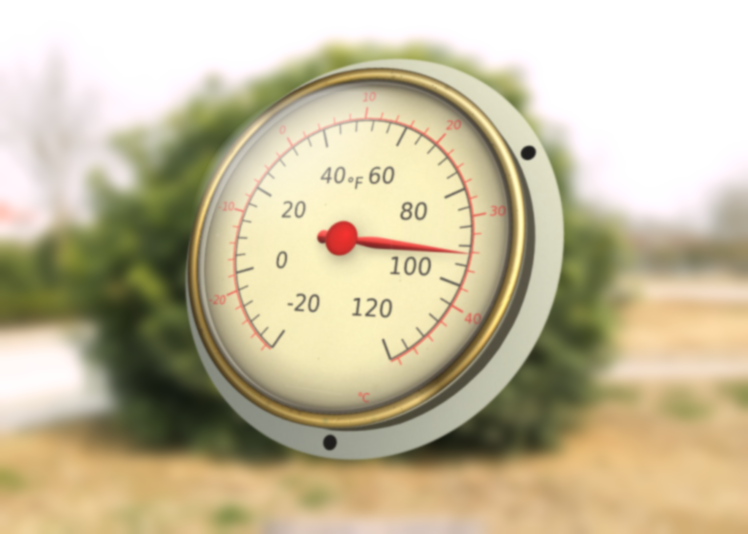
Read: 94 °F
